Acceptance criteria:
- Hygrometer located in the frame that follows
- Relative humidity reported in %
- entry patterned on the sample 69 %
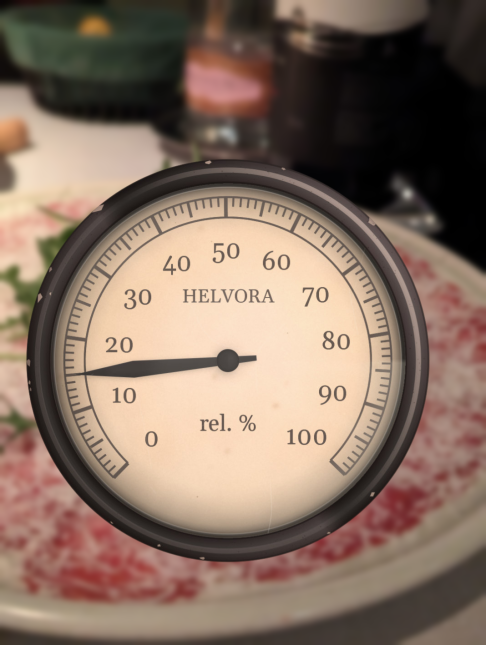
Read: 15 %
